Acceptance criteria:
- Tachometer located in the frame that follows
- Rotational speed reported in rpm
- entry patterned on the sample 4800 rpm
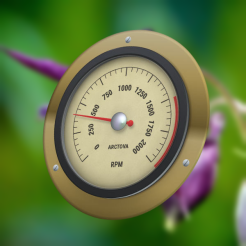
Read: 400 rpm
